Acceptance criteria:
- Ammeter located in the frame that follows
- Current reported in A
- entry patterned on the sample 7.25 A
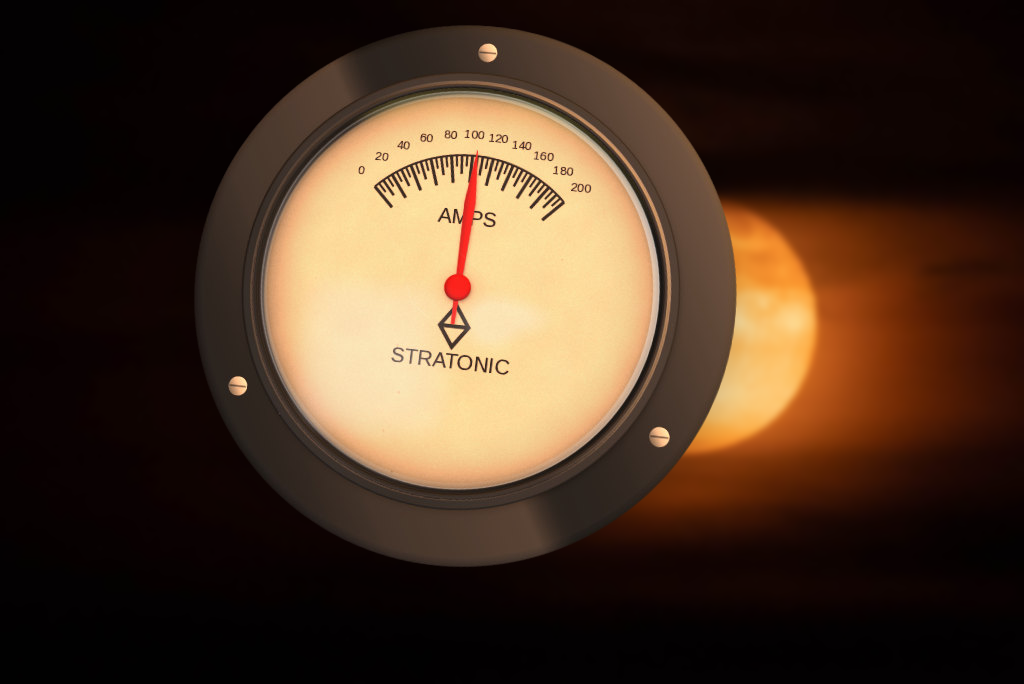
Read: 105 A
